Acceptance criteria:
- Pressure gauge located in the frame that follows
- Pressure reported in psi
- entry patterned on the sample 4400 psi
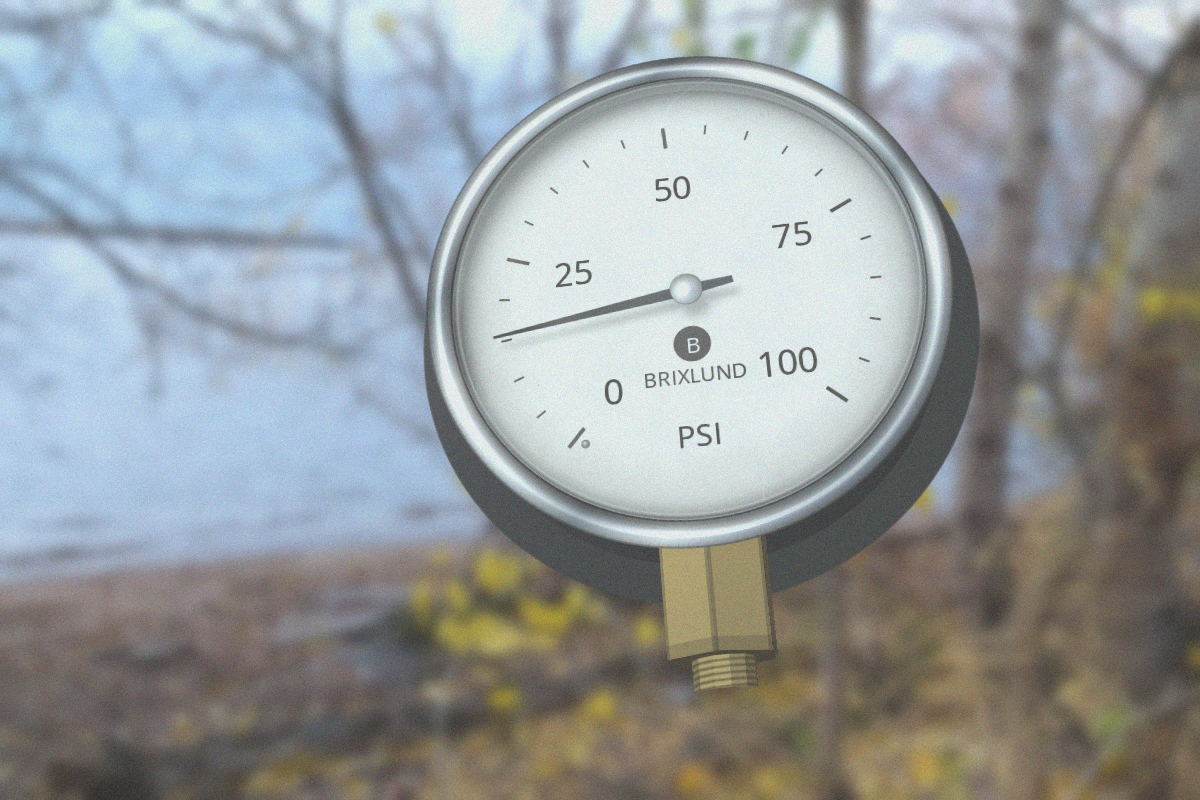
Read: 15 psi
